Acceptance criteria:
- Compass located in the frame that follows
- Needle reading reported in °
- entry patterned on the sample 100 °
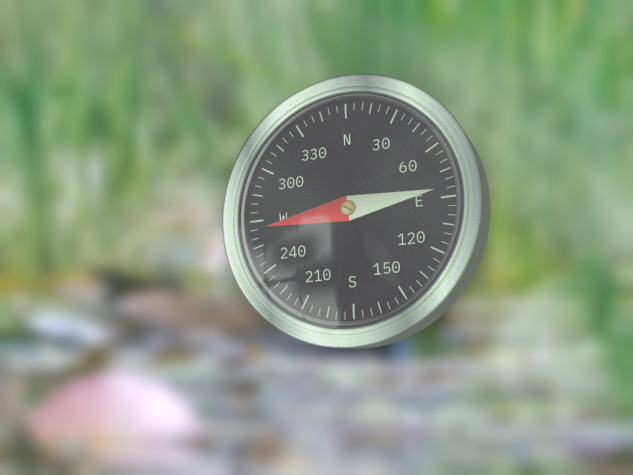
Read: 265 °
